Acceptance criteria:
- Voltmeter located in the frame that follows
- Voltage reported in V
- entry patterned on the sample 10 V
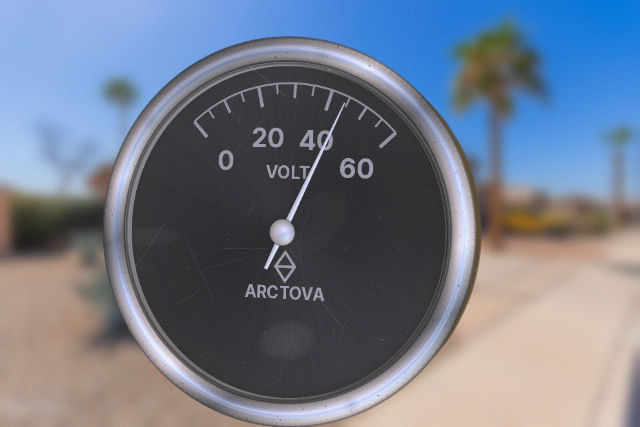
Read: 45 V
